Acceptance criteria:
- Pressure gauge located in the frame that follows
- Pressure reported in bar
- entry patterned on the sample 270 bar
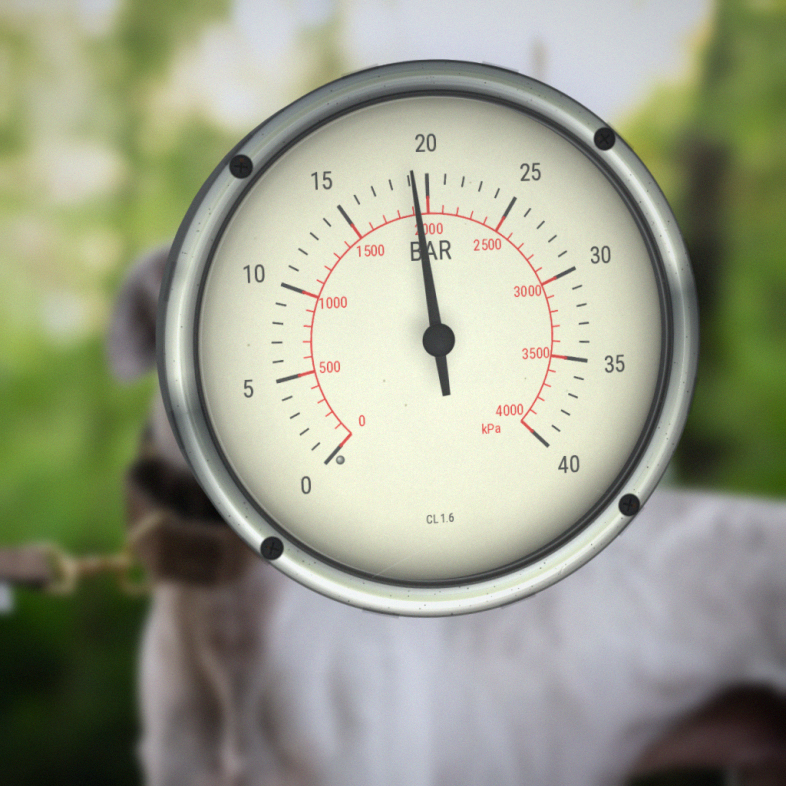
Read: 19 bar
